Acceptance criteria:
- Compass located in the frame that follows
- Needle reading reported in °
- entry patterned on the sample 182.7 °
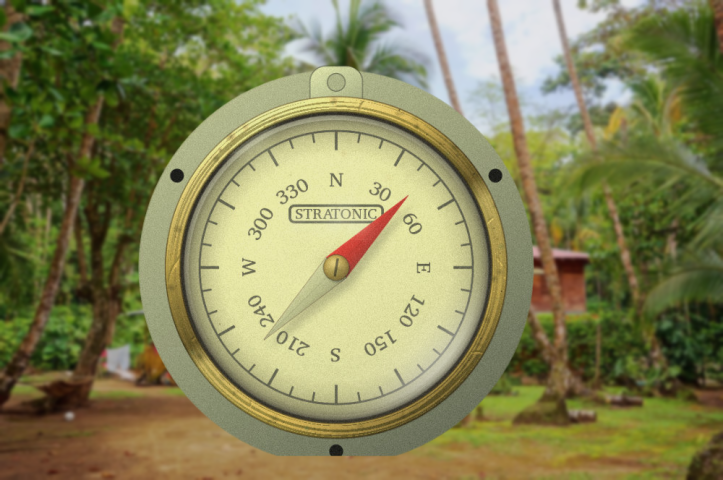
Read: 45 °
